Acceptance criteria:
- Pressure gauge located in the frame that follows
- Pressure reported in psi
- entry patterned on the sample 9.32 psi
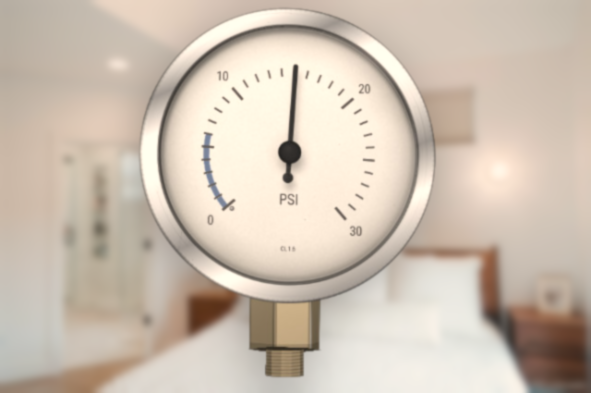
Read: 15 psi
